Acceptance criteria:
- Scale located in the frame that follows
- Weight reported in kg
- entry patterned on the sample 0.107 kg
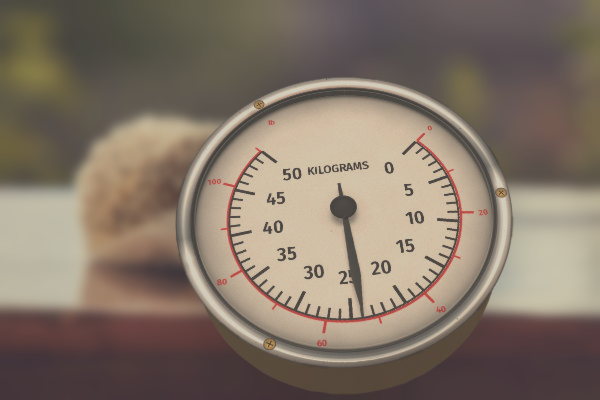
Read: 24 kg
